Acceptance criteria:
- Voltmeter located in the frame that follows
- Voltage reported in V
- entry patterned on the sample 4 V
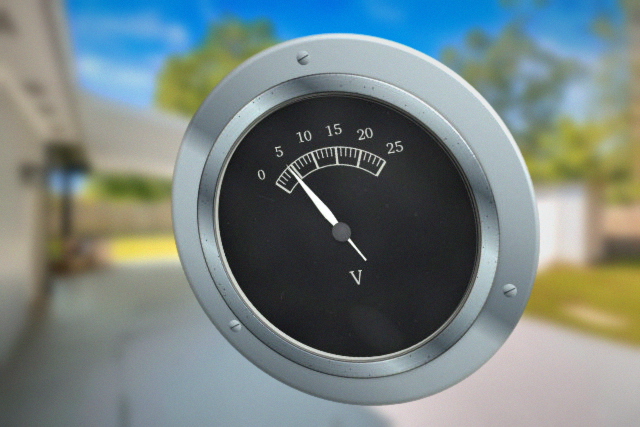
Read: 5 V
